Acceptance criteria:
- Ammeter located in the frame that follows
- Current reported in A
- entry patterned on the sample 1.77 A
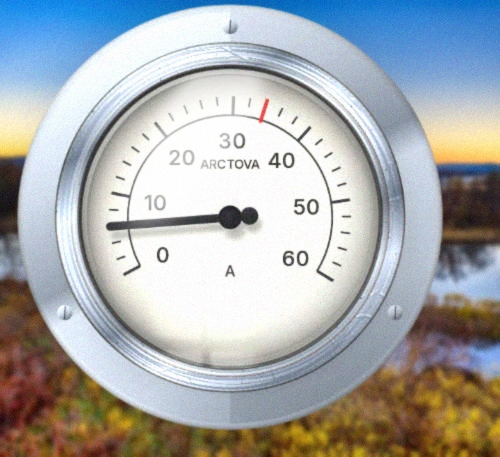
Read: 6 A
